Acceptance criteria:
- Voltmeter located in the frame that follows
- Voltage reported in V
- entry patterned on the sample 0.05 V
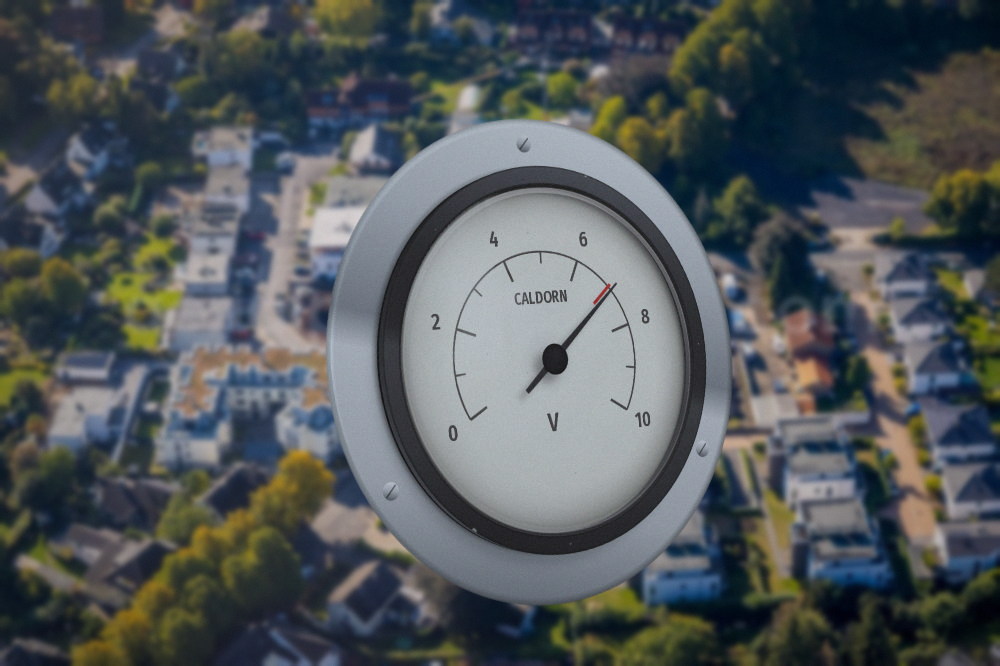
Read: 7 V
